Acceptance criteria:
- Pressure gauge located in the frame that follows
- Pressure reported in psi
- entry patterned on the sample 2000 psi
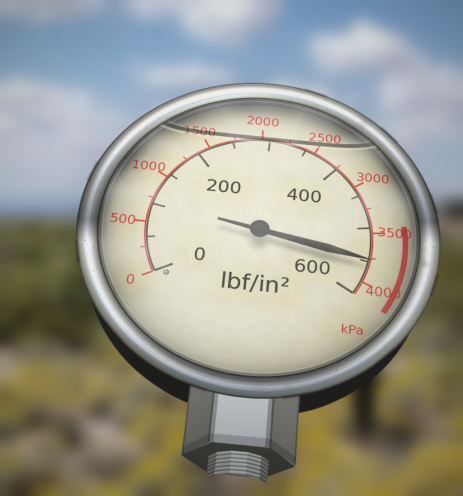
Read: 550 psi
